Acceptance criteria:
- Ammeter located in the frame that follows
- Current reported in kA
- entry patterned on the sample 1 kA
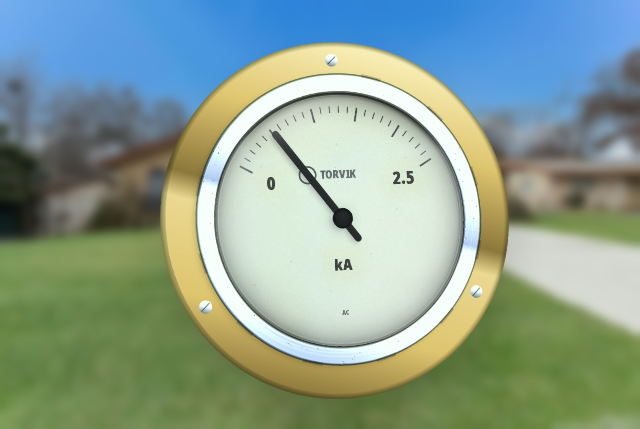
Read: 0.5 kA
